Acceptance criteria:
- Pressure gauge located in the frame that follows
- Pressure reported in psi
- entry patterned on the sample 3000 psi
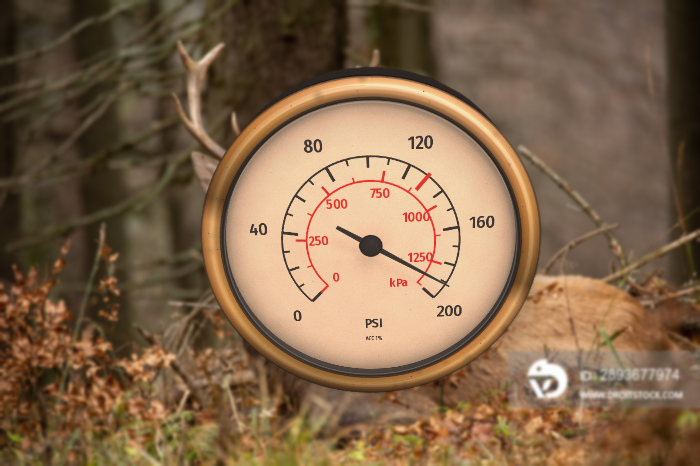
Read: 190 psi
